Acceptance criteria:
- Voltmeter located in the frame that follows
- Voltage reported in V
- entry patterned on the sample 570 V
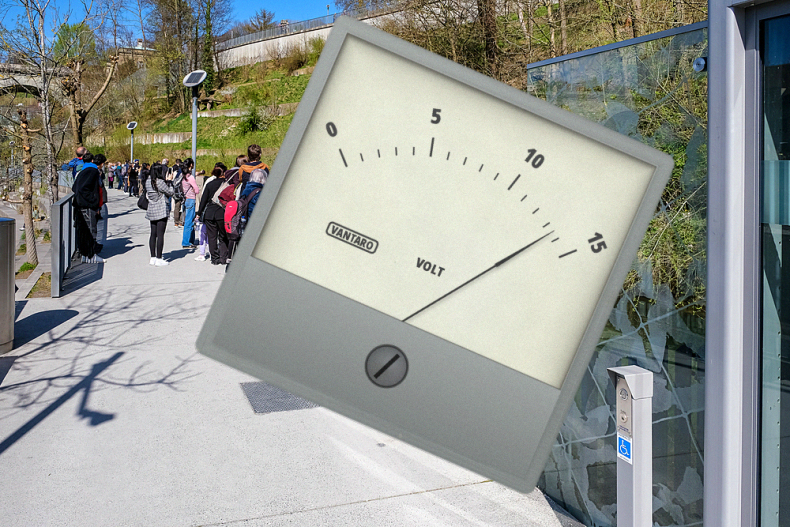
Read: 13.5 V
